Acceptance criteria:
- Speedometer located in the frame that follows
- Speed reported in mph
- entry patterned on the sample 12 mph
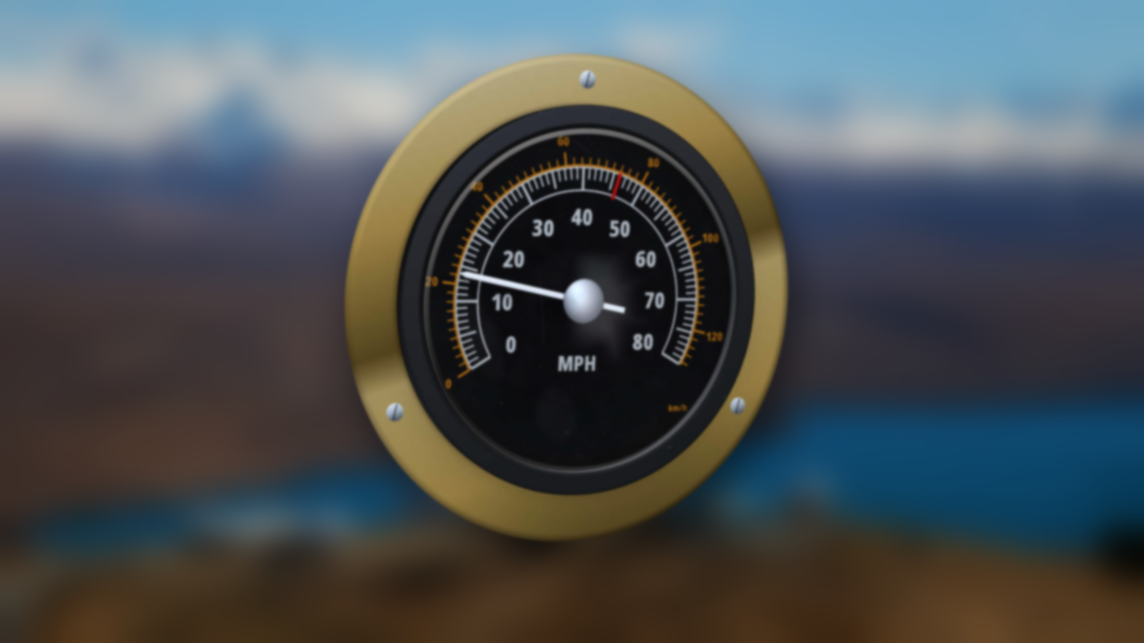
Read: 14 mph
